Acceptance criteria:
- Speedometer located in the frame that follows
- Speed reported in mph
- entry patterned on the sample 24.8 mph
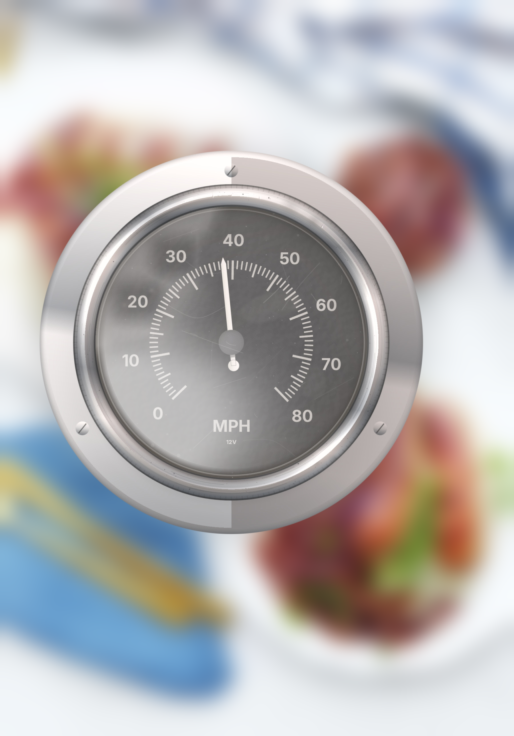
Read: 38 mph
